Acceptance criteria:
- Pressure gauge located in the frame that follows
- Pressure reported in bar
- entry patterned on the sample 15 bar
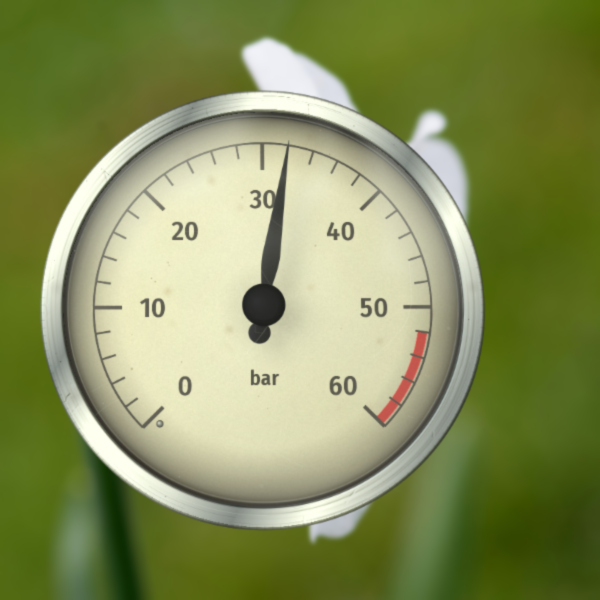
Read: 32 bar
